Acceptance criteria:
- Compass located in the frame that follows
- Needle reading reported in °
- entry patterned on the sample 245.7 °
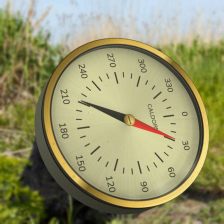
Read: 30 °
